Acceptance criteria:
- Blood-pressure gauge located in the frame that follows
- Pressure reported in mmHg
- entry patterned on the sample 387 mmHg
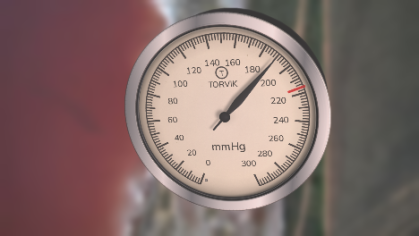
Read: 190 mmHg
